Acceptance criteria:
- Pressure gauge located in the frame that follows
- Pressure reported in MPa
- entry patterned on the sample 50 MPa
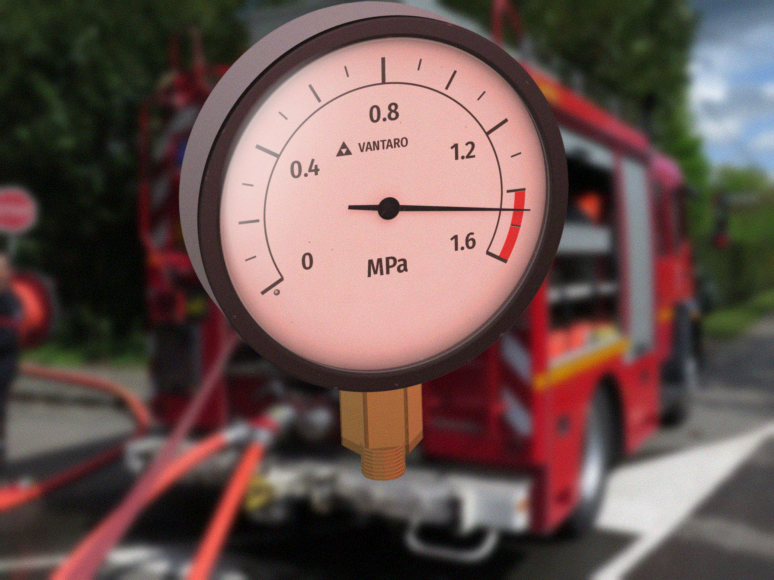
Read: 1.45 MPa
